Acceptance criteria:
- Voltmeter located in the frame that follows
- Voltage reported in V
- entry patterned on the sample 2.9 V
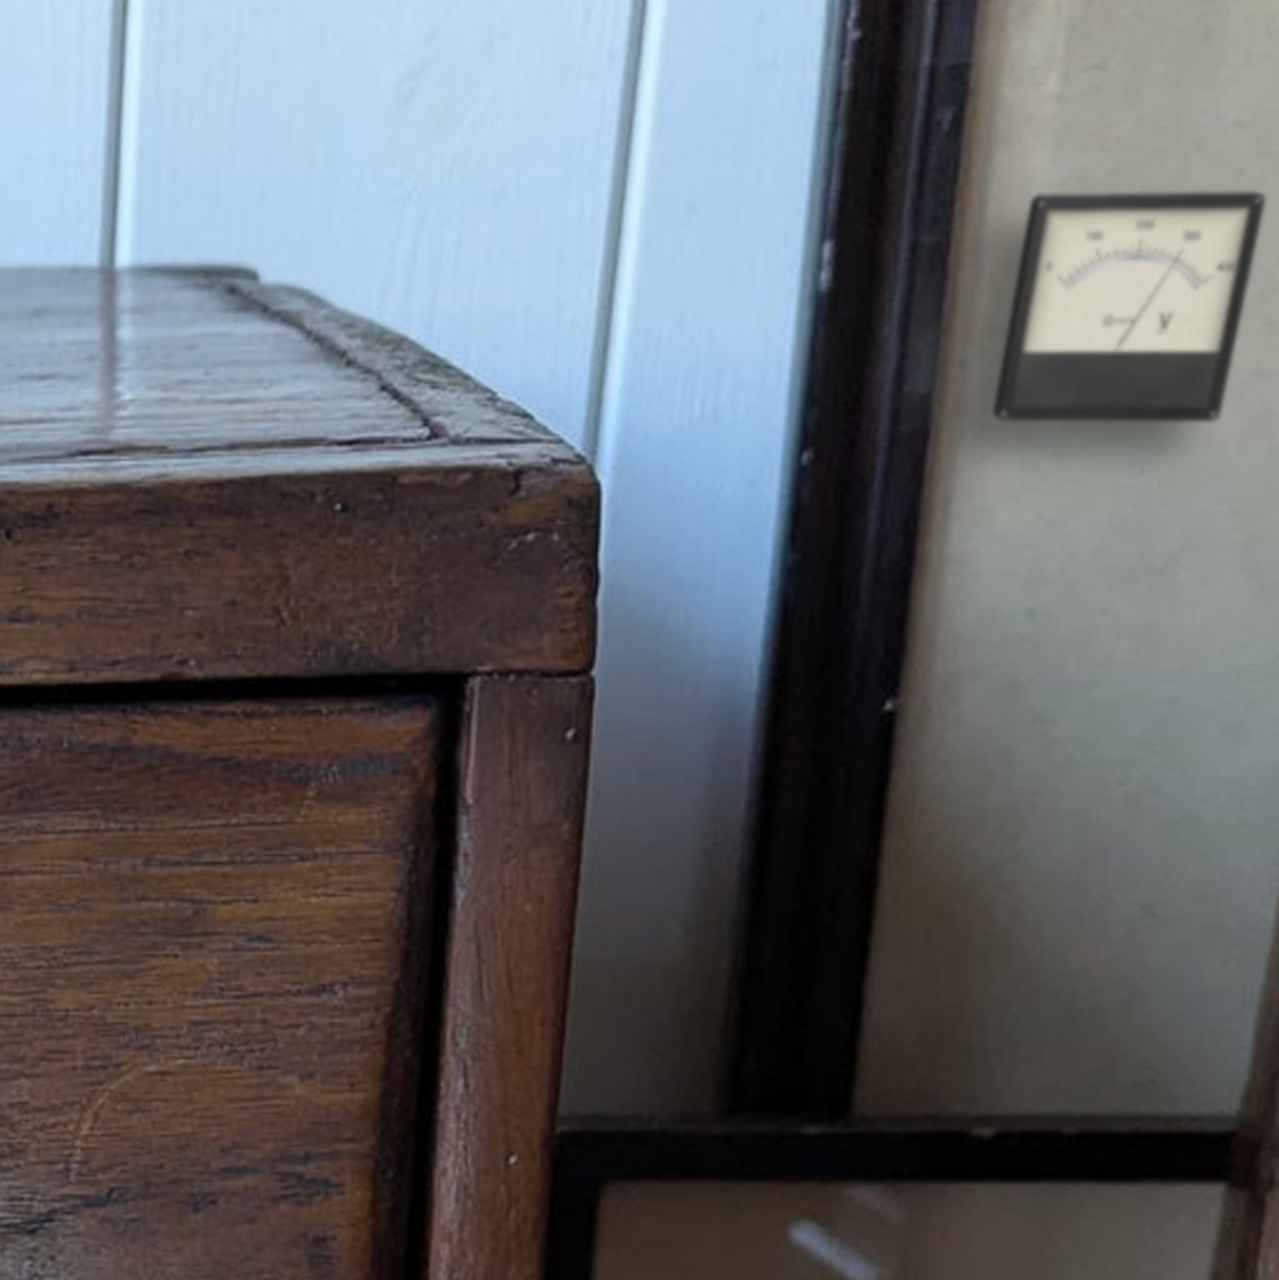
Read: 300 V
